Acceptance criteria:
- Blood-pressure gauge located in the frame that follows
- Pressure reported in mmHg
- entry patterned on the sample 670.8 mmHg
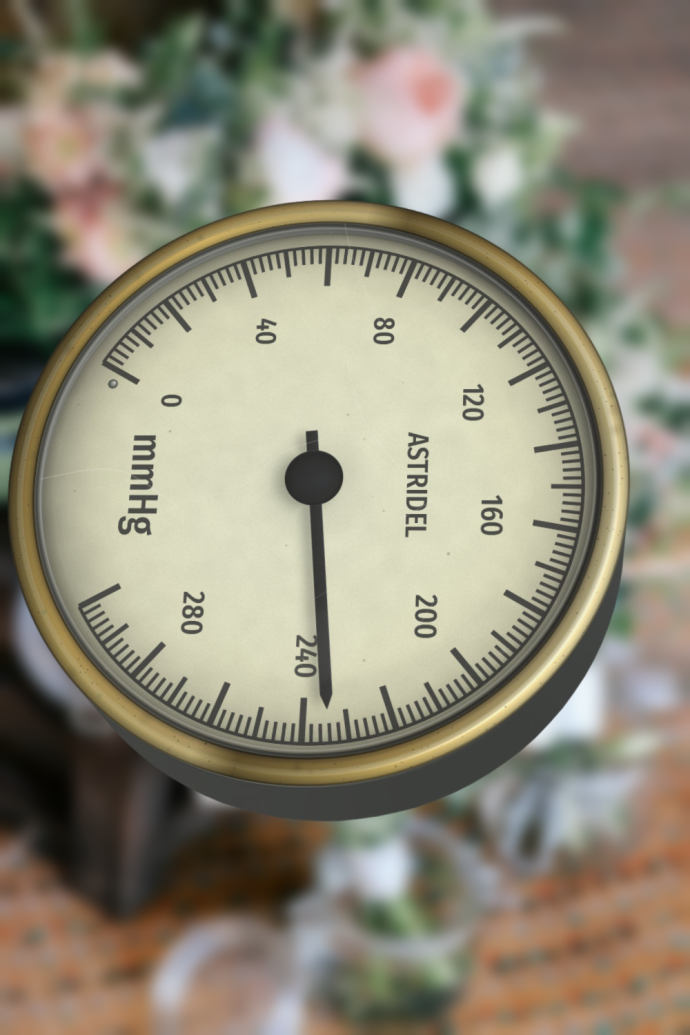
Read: 234 mmHg
